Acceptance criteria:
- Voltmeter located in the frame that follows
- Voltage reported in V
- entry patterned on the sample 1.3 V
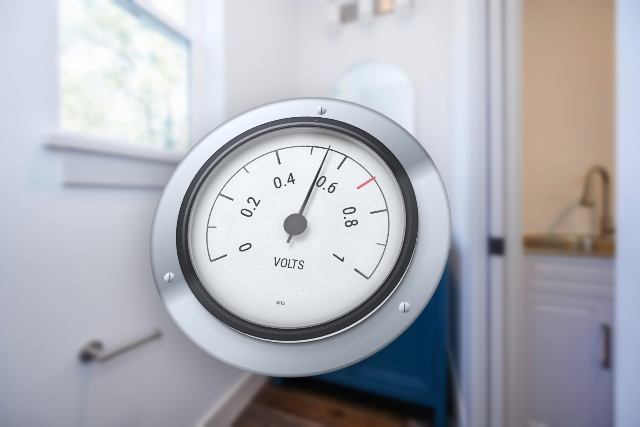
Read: 0.55 V
